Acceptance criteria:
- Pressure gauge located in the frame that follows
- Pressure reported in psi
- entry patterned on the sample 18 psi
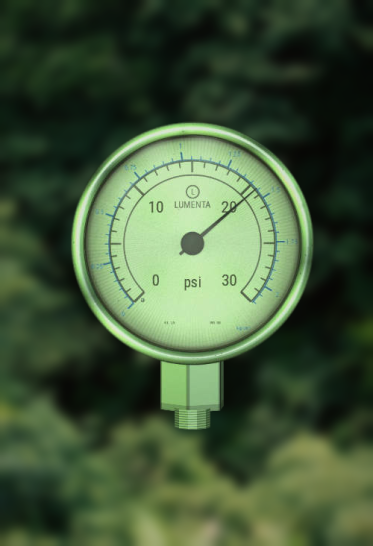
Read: 20.5 psi
